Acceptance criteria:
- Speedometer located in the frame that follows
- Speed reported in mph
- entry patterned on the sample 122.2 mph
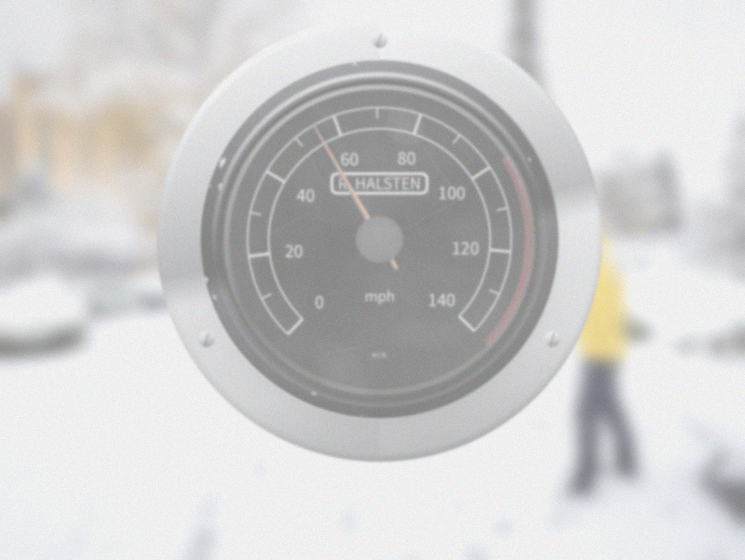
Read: 55 mph
